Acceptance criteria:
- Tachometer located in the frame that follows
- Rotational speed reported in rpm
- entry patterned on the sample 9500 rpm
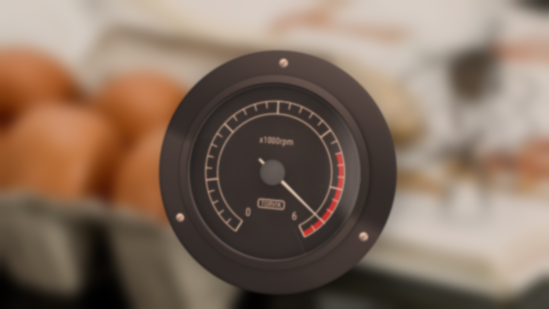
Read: 5600 rpm
